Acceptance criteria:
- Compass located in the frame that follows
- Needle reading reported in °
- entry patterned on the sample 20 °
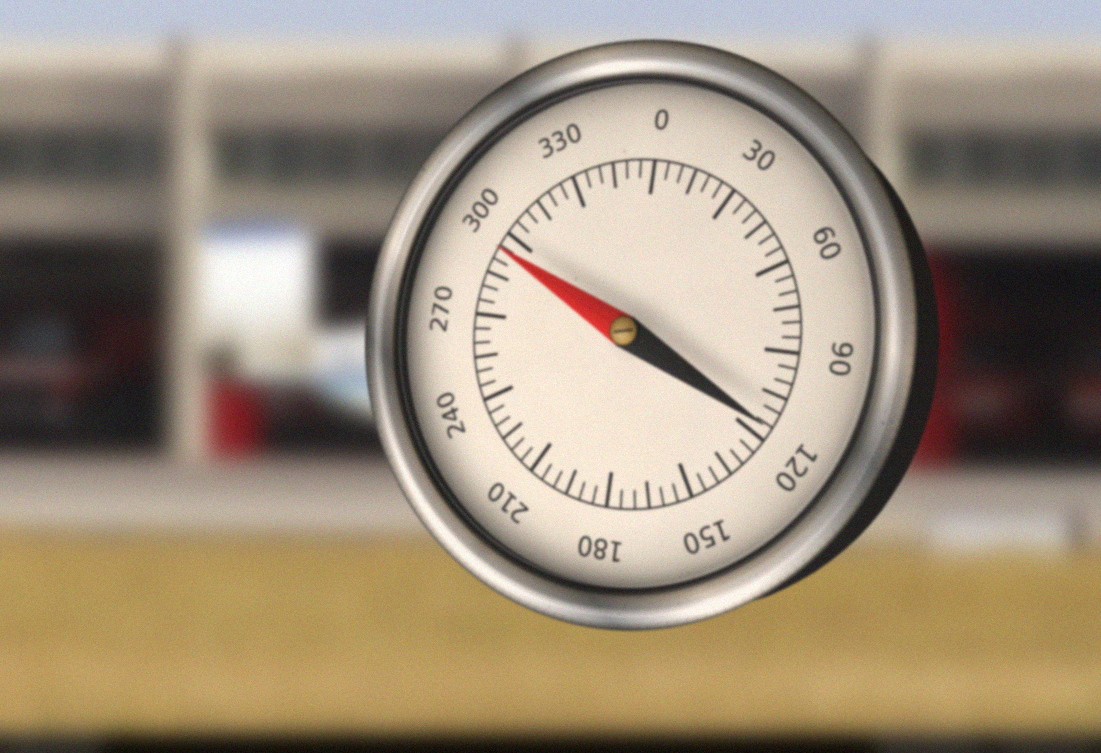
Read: 295 °
